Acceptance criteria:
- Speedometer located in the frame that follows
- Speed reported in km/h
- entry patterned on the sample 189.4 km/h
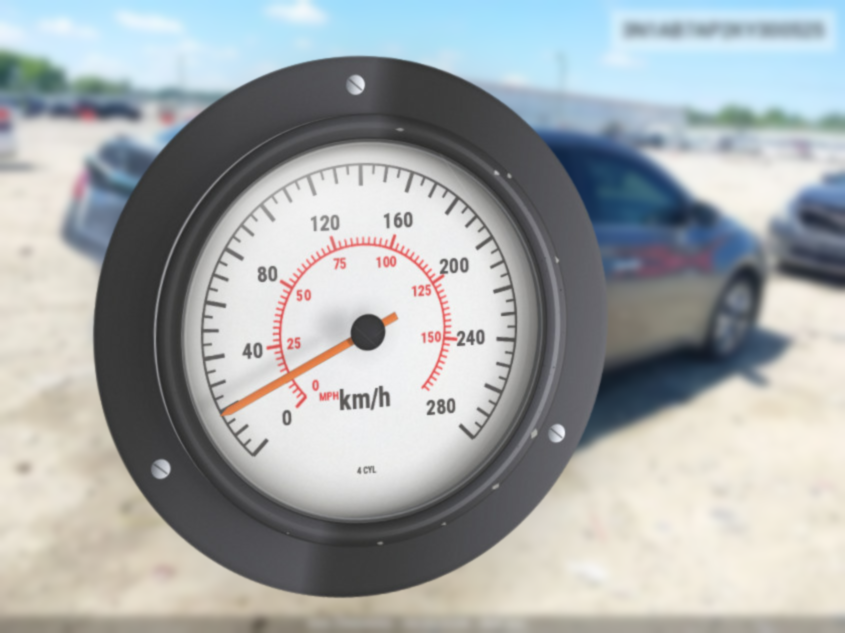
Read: 20 km/h
